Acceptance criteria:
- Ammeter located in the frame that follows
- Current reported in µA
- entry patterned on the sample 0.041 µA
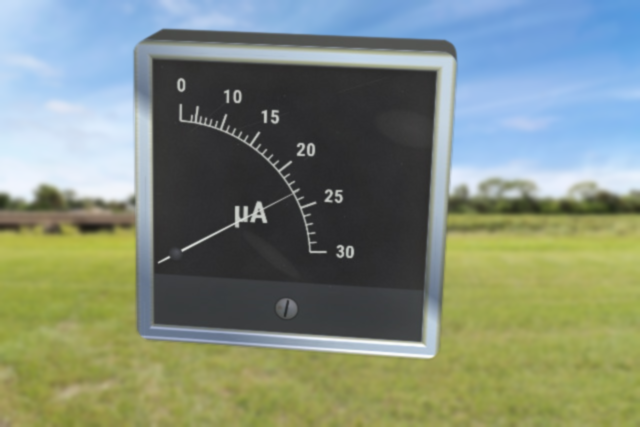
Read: 23 µA
